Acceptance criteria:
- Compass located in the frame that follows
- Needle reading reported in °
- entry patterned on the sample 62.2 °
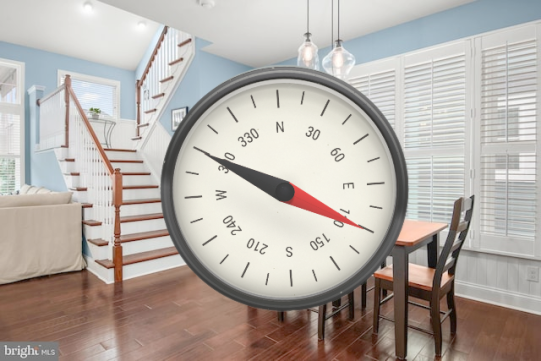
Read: 120 °
